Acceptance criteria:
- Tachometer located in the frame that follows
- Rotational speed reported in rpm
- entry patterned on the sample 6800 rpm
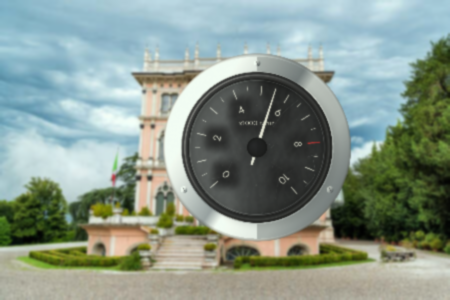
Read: 5500 rpm
